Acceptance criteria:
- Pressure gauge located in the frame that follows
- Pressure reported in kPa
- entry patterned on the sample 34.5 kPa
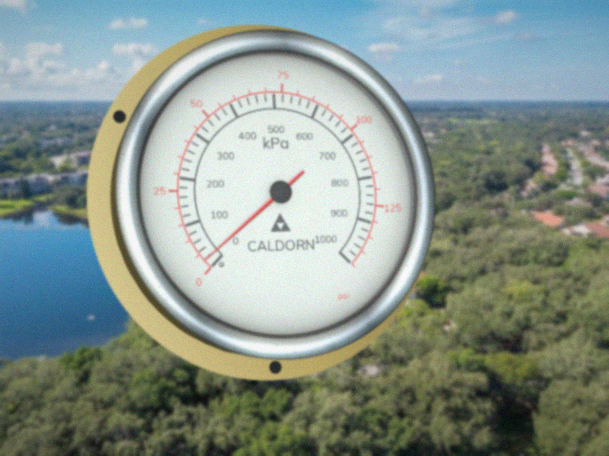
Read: 20 kPa
